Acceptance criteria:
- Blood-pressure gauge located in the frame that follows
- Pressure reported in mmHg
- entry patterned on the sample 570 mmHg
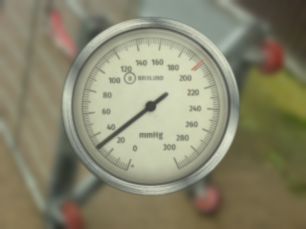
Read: 30 mmHg
